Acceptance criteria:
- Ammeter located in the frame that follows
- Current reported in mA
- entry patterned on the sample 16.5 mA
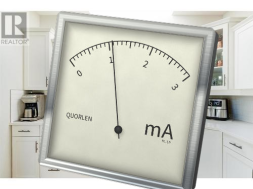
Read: 1.1 mA
